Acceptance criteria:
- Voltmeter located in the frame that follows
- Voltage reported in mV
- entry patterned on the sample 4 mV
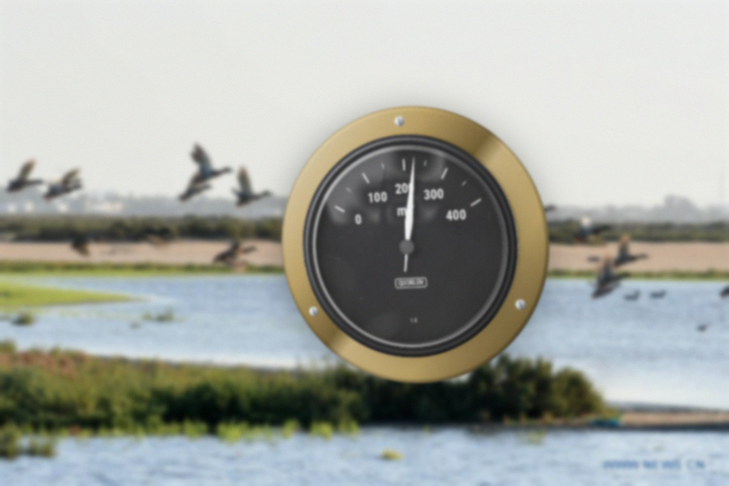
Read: 225 mV
